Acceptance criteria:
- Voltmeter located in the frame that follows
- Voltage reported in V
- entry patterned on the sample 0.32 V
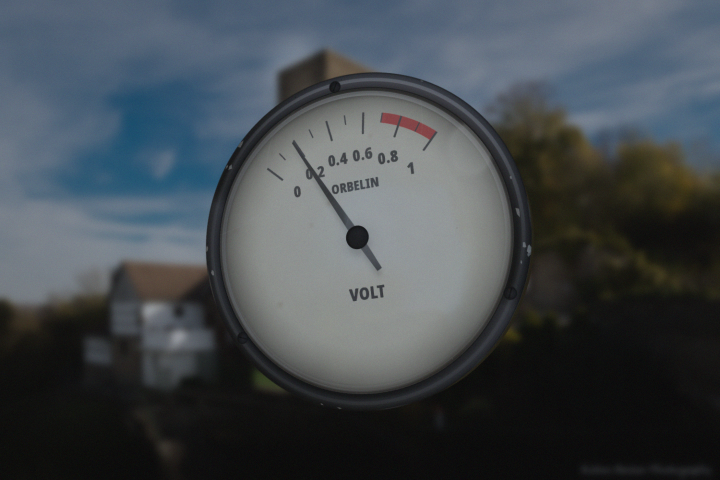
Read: 0.2 V
